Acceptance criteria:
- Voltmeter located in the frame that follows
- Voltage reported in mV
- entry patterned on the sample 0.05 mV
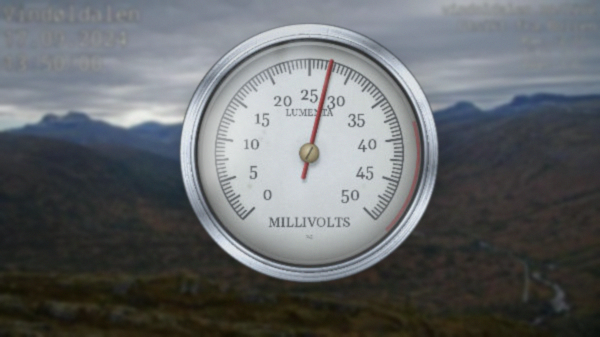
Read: 27.5 mV
